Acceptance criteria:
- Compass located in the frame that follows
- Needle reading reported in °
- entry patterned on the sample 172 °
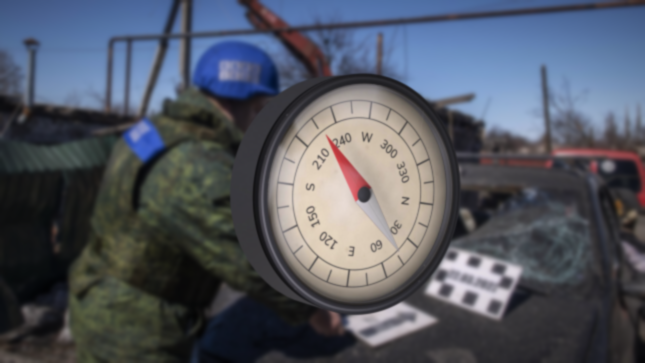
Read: 225 °
